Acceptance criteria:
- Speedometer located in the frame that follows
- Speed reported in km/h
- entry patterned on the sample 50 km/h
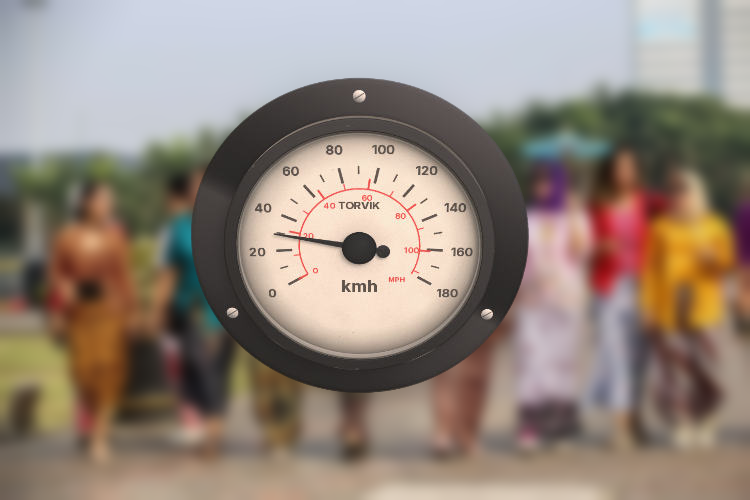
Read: 30 km/h
